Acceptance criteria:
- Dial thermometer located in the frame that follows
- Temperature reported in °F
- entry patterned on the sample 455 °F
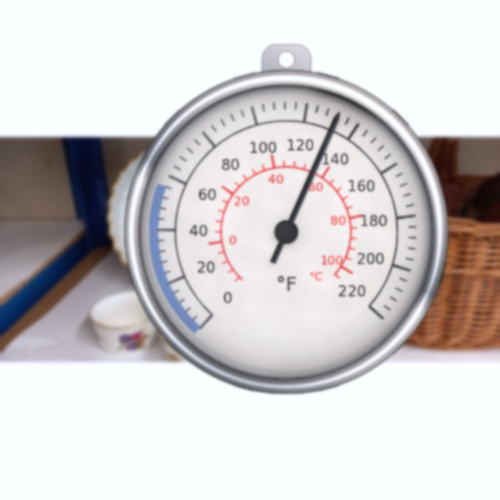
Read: 132 °F
